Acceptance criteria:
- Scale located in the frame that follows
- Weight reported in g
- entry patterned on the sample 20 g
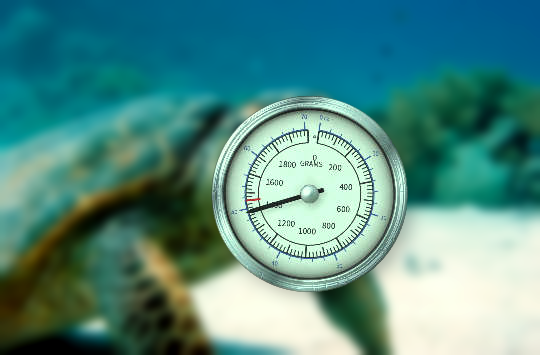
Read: 1400 g
